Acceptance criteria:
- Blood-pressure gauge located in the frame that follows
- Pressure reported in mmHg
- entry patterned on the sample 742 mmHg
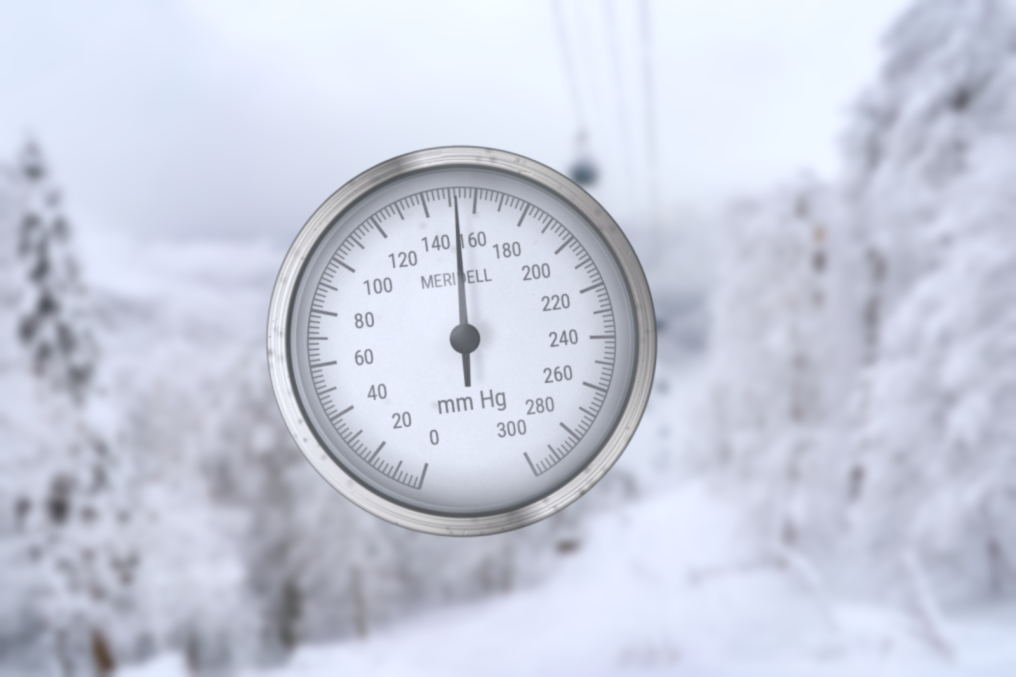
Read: 152 mmHg
